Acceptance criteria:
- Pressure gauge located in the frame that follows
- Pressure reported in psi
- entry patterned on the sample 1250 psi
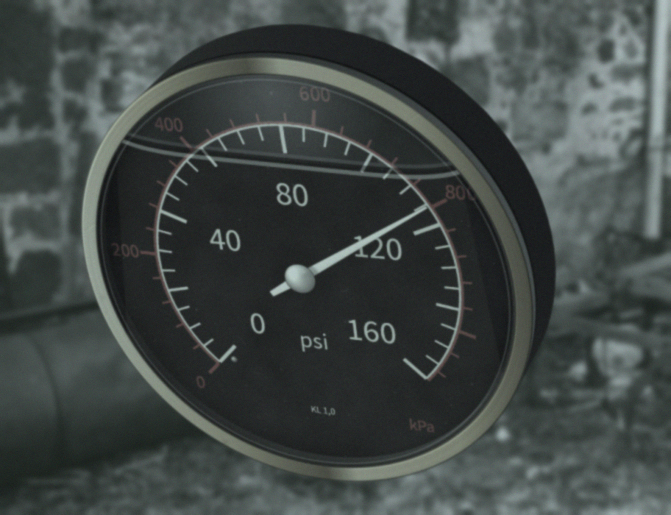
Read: 115 psi
